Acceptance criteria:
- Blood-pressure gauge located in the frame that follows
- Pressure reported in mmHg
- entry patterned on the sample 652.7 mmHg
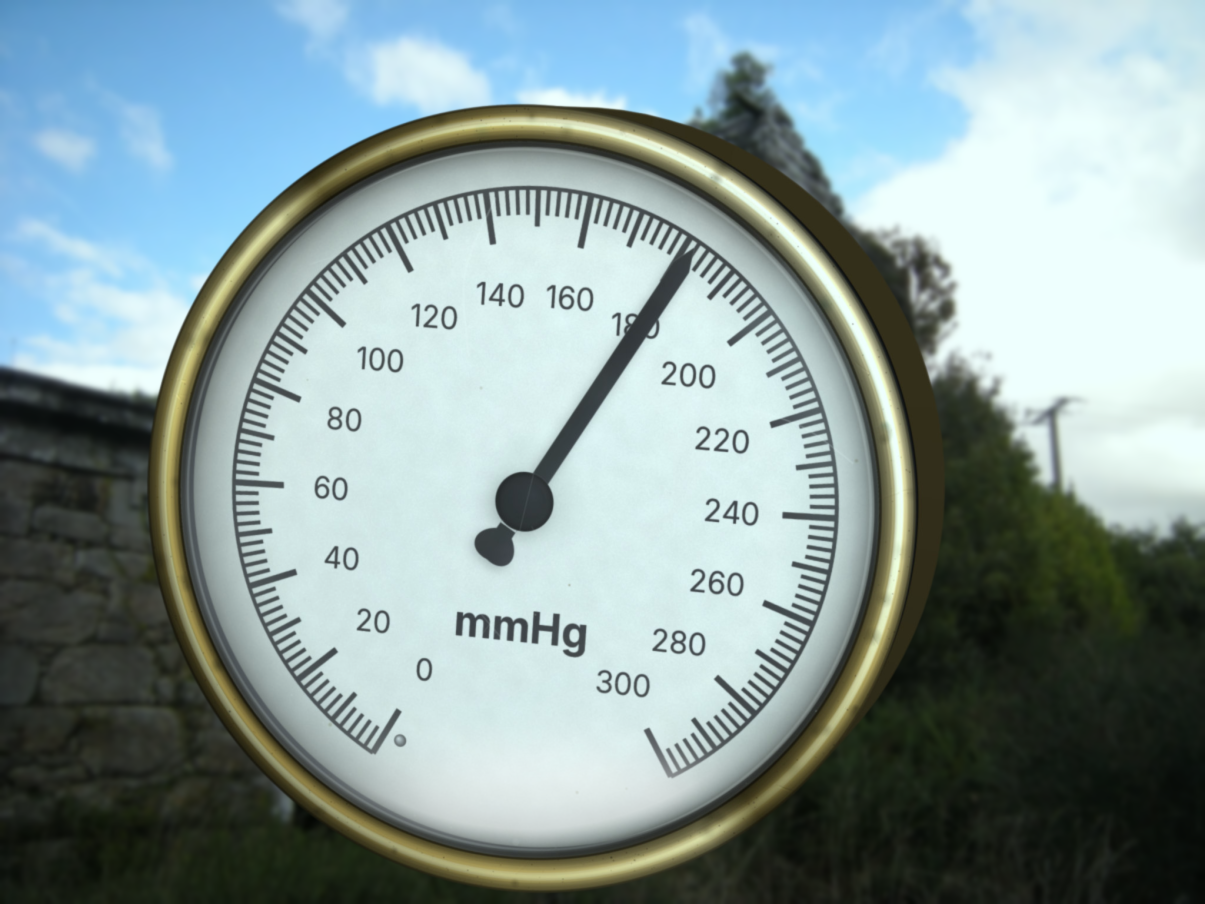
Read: 182 mmHg
